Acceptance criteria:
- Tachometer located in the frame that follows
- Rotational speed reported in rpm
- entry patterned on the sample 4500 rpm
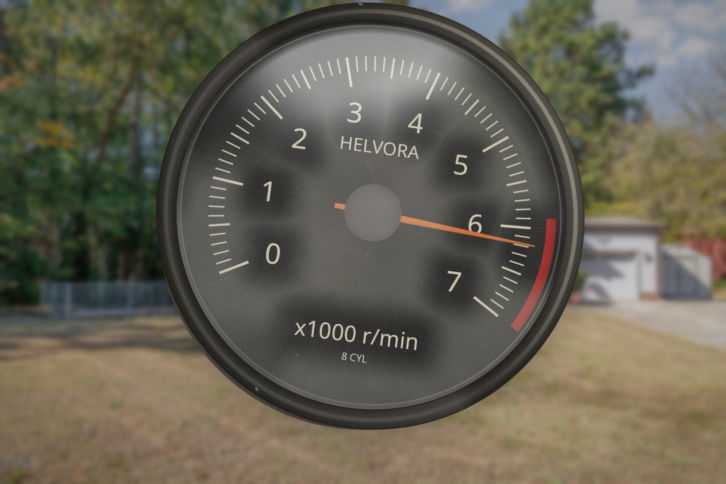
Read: 6200 rpm
